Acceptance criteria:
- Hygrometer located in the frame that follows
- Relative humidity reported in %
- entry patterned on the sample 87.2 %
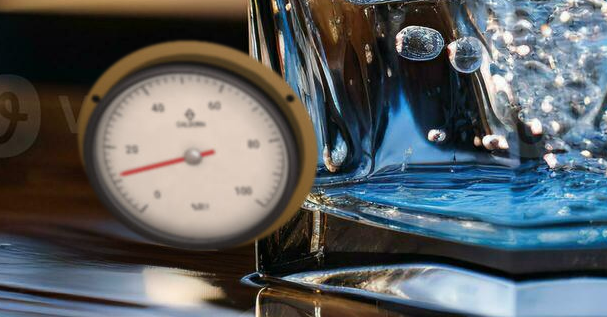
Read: 12 %
